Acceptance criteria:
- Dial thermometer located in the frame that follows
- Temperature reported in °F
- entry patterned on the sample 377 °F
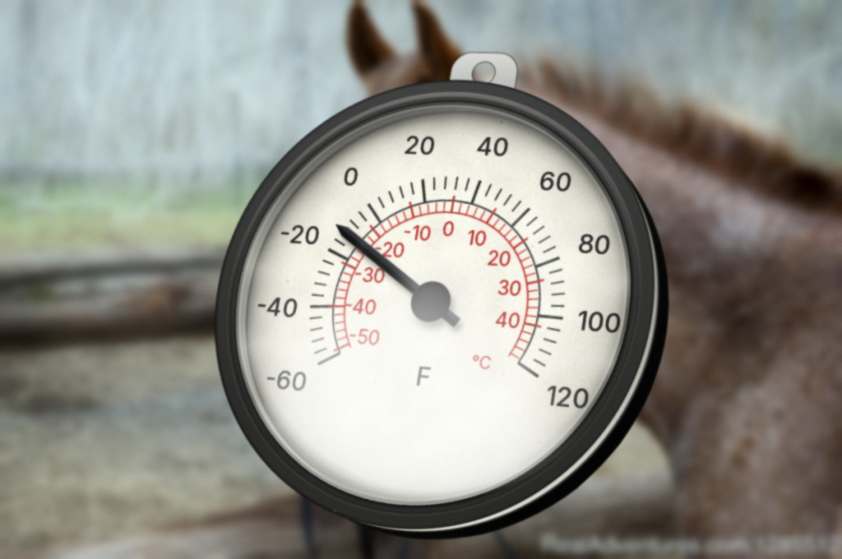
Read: -12 °F
